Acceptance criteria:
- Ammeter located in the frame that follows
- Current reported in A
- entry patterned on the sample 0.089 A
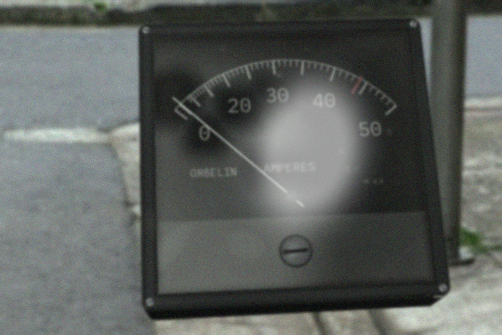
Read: 5 A
